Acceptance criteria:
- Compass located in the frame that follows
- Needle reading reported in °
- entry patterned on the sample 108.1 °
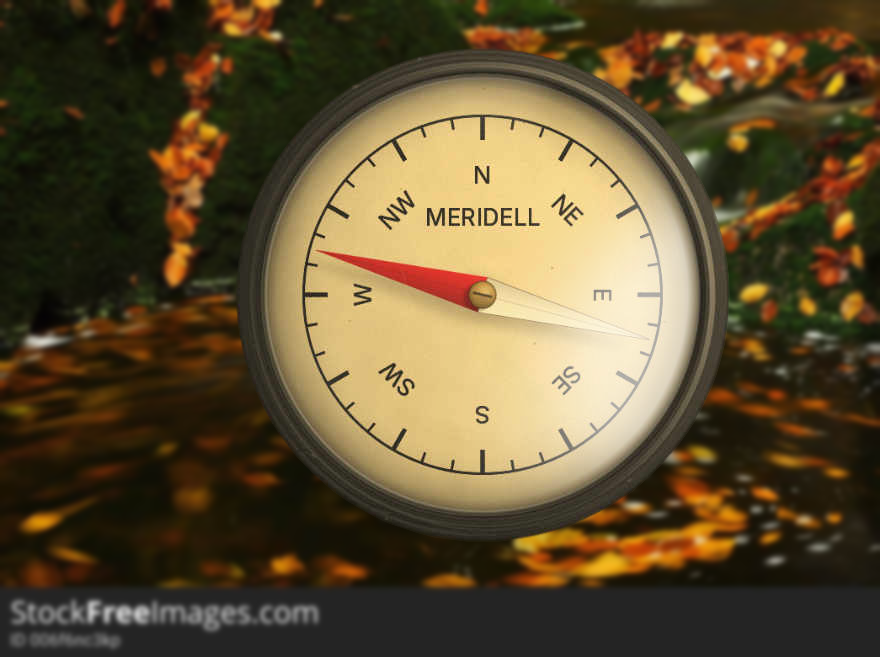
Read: 285 °
